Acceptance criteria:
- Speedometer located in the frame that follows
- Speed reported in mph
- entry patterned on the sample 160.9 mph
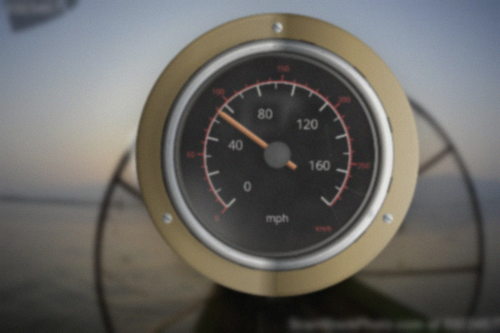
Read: 55 mph
